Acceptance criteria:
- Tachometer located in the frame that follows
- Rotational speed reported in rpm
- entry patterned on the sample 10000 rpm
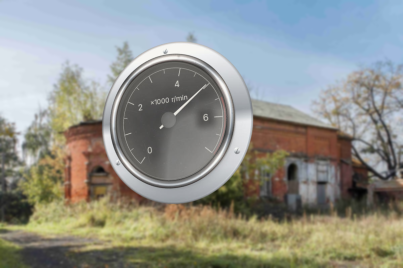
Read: 5000 rpm
